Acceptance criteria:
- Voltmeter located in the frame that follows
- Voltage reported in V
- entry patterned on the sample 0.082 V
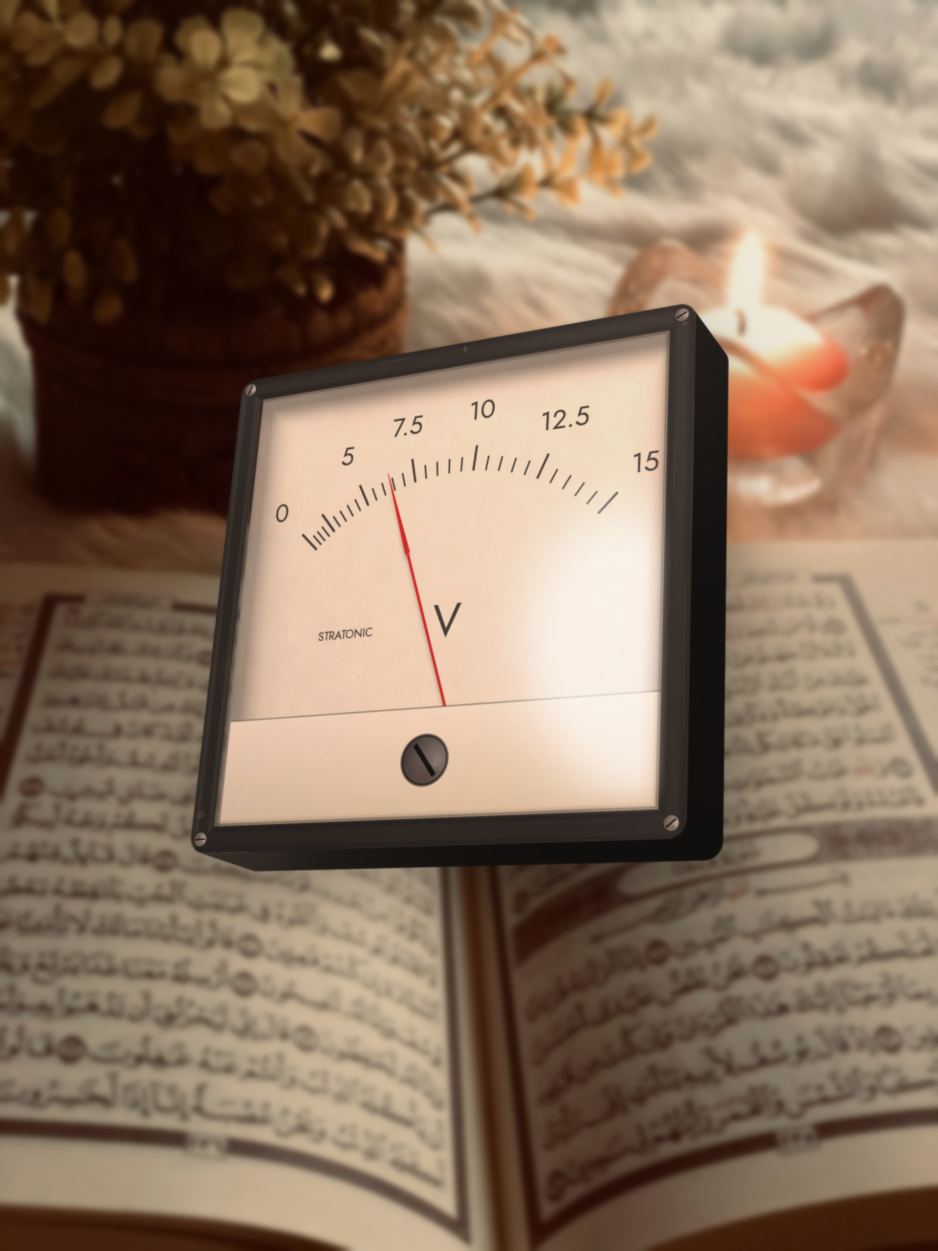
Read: 6.5 V
